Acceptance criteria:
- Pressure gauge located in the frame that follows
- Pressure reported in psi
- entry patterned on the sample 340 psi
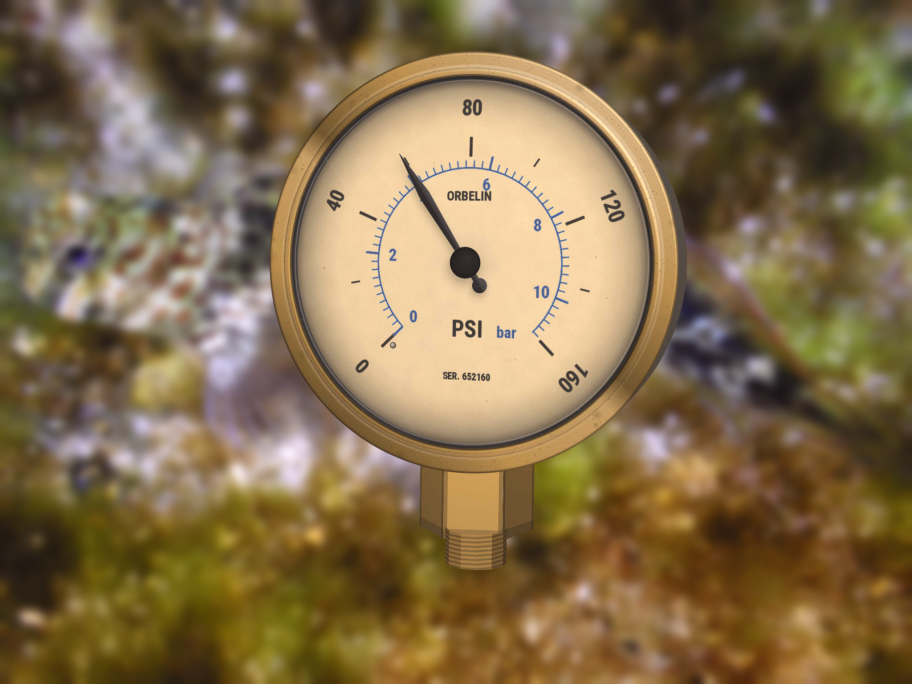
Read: 60 psi
